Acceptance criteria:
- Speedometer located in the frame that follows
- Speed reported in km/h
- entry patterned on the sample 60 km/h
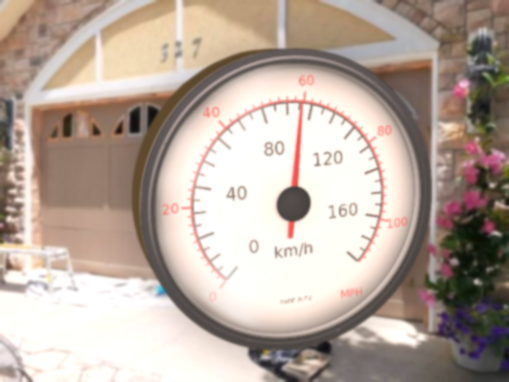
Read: 95 km/h
